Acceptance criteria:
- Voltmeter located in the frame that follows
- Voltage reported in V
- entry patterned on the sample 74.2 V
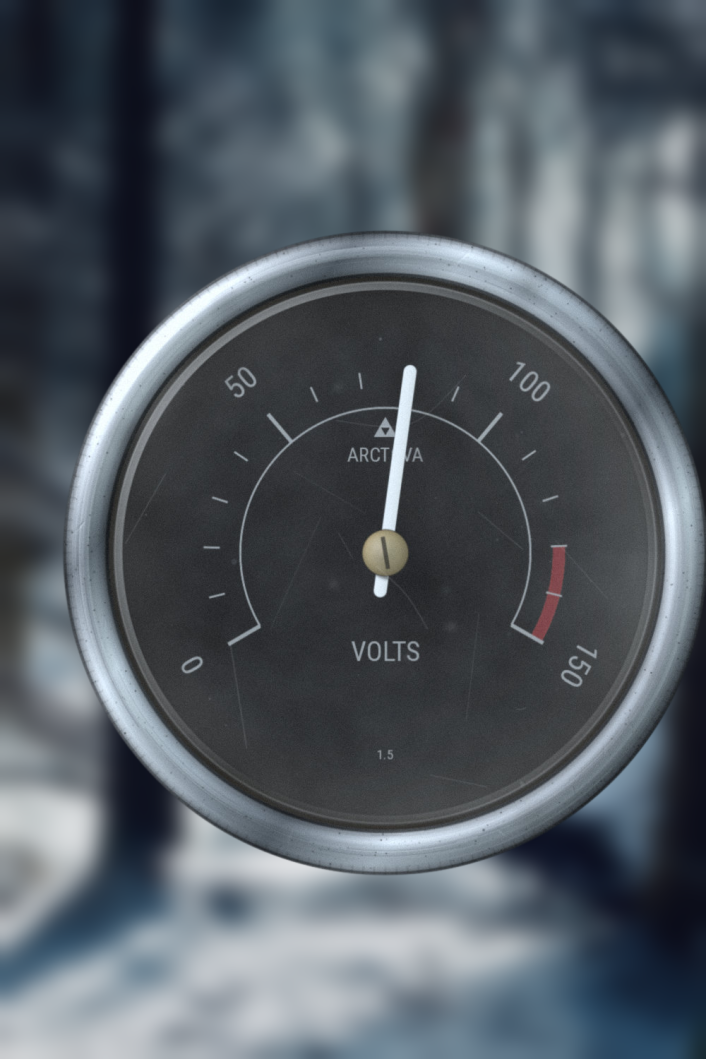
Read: 80 V
